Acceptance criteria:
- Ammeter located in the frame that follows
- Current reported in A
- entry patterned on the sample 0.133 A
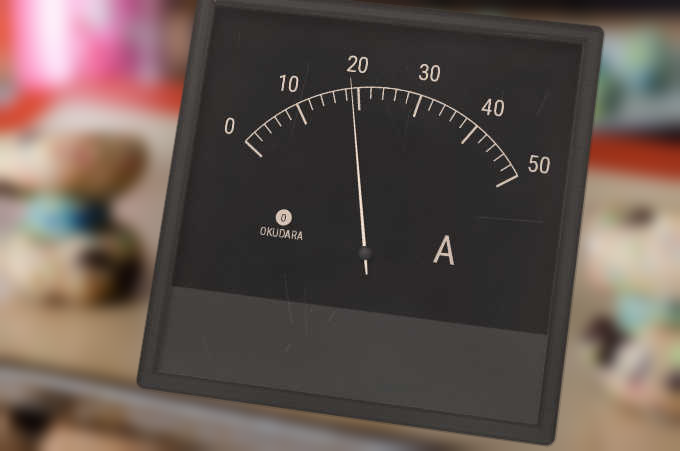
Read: 19 A
